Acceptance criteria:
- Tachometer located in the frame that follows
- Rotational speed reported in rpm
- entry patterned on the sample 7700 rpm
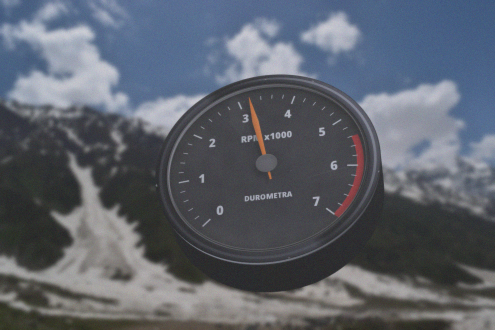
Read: 3200 rpm
